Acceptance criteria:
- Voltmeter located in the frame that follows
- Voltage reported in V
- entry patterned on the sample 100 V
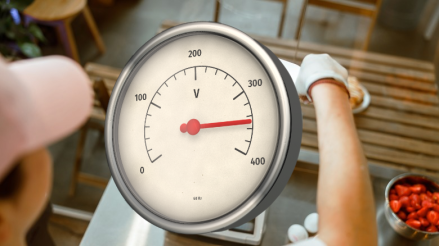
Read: 350 V
